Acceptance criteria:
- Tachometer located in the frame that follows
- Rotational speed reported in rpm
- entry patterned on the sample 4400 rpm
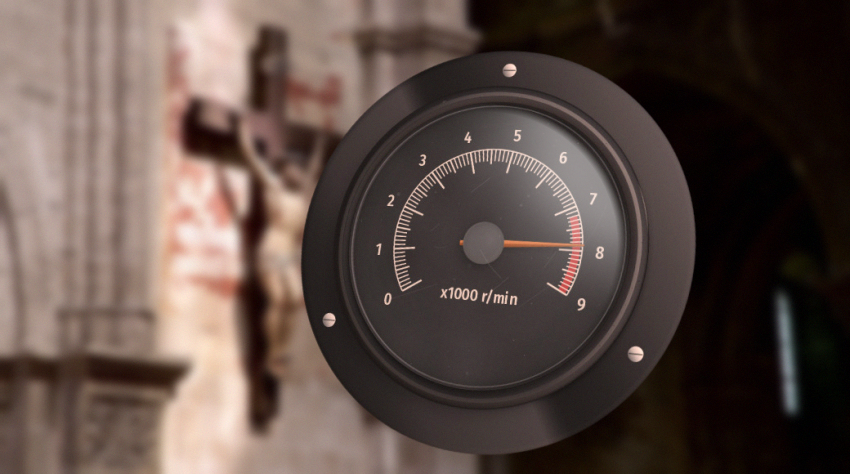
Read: 7900 rpm
